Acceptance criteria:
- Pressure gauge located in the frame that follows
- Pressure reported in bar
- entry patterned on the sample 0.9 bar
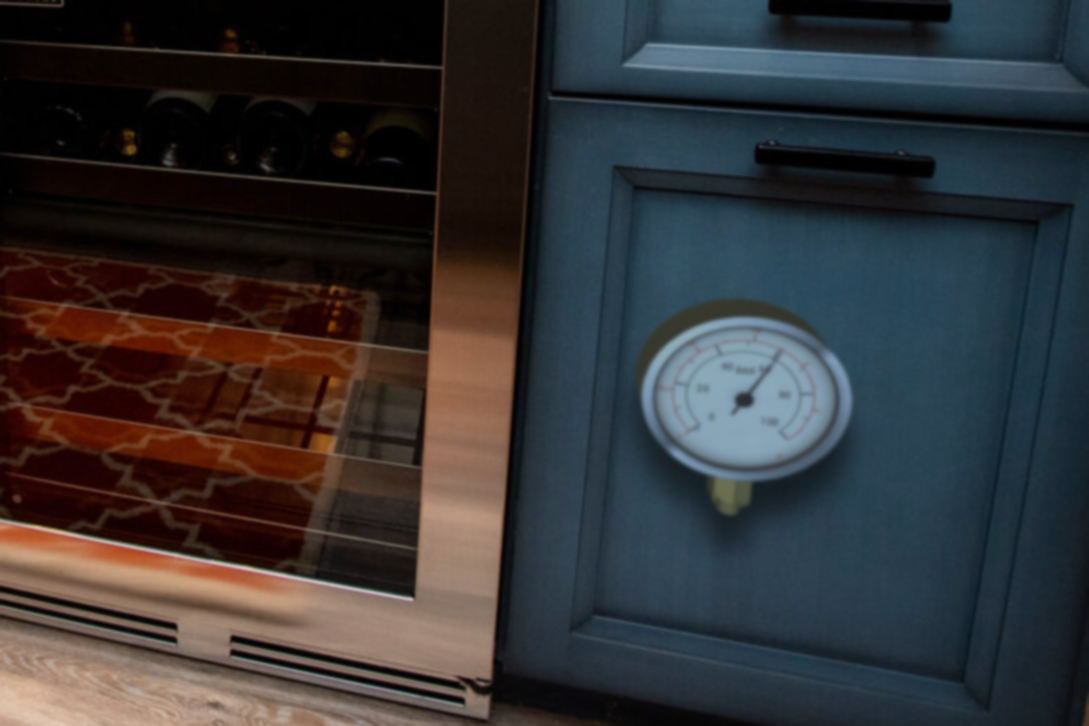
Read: 60 bar
